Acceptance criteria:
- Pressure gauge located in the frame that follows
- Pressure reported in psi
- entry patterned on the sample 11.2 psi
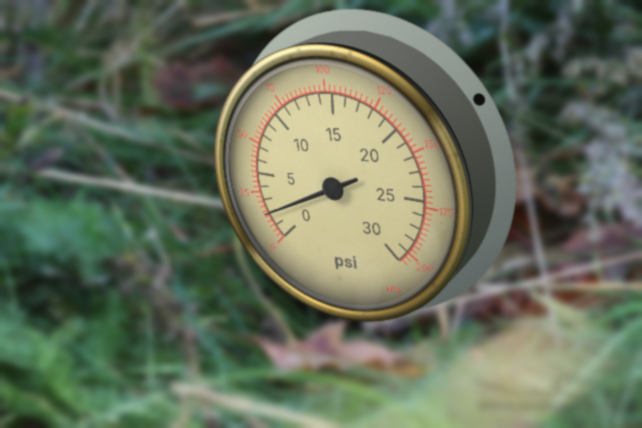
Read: 2 psi
